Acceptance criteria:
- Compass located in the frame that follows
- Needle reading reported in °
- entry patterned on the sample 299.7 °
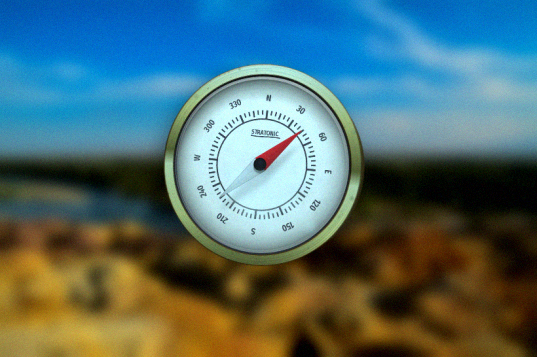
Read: 45 °
